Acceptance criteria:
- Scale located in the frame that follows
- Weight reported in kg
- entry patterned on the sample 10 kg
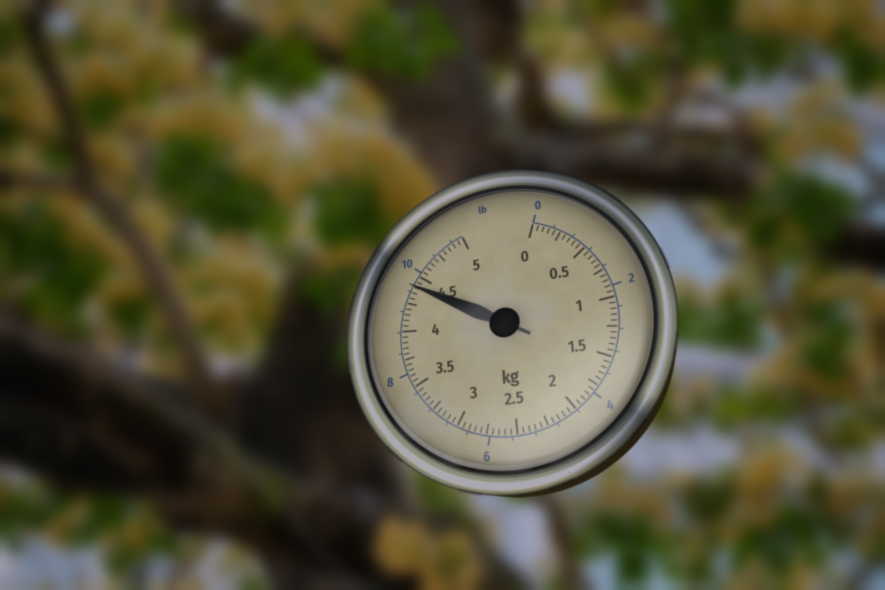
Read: 4.4 kg
